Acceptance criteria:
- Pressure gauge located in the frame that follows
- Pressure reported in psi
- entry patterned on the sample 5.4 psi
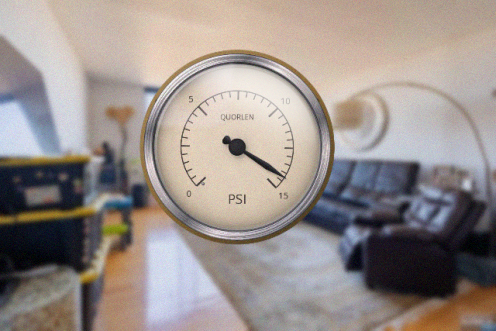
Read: 14.25 psi
